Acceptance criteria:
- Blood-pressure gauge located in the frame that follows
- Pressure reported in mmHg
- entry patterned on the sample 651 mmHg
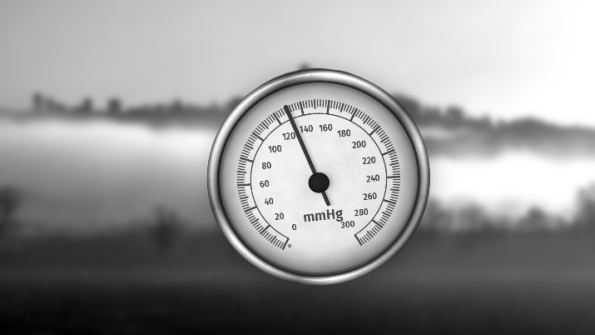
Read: 130 mmHg
